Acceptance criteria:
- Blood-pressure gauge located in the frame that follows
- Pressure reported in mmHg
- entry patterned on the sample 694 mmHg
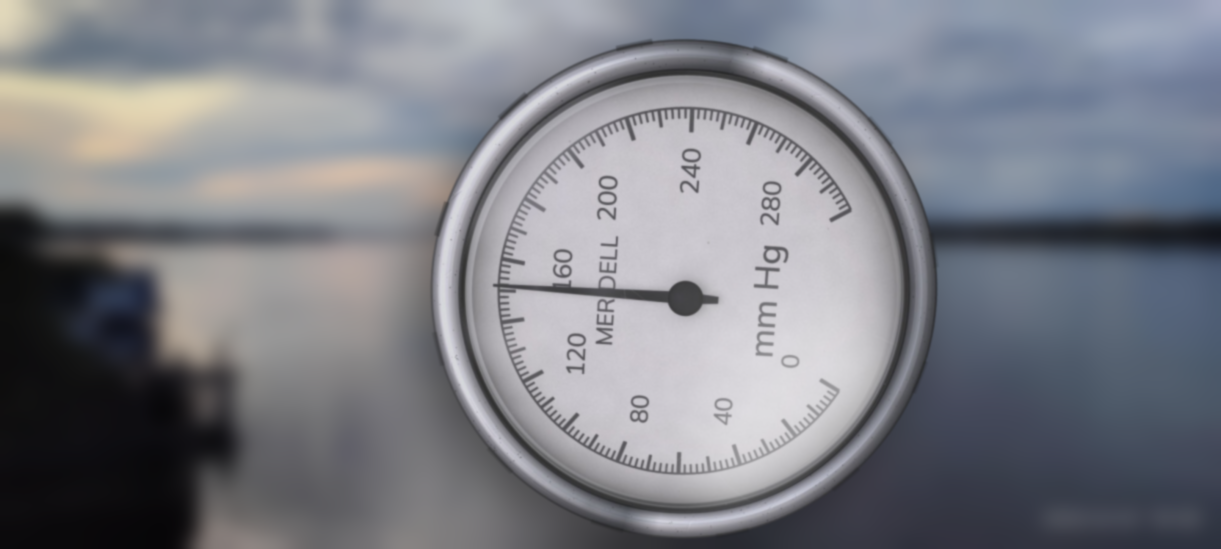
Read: 152 mmHg
